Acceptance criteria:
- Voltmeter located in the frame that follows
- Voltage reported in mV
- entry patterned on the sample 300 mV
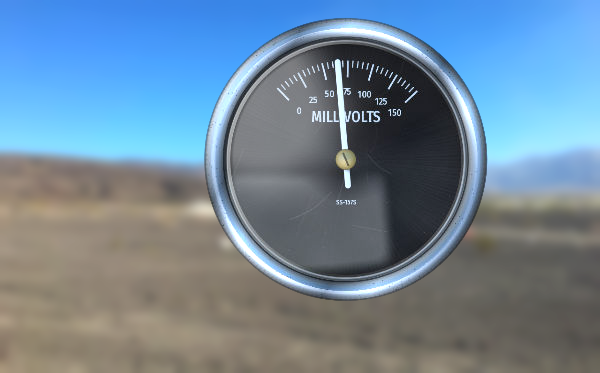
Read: 65 mV
